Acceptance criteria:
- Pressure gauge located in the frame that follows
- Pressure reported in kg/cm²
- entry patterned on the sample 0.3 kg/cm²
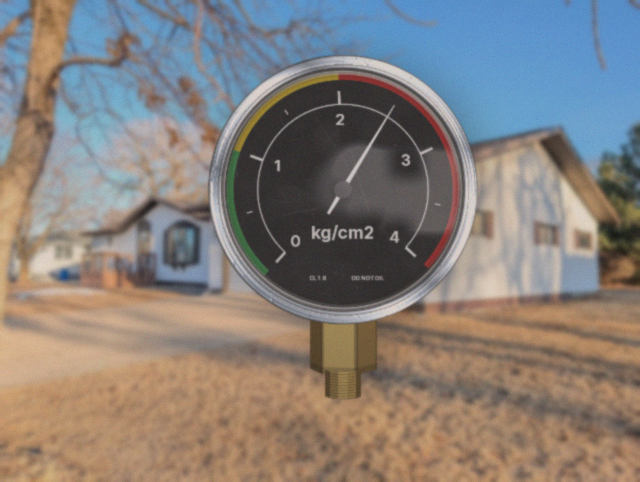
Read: 2.5 kg/cm²
